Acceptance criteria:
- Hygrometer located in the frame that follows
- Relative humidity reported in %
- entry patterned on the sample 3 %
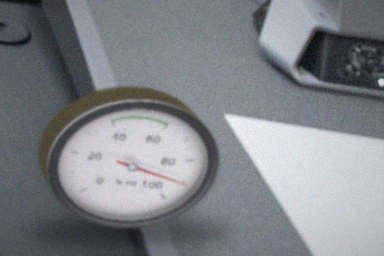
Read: 90 %
